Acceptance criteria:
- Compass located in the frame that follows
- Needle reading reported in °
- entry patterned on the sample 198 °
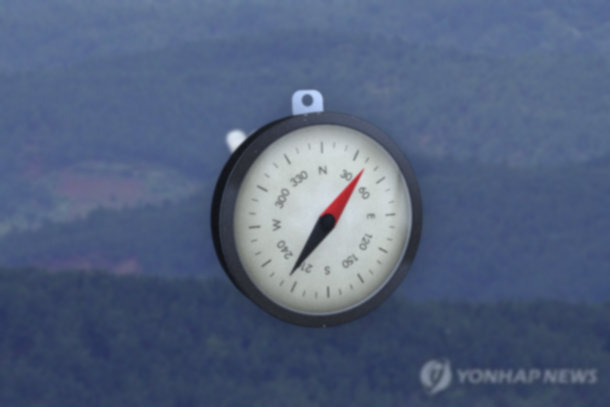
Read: 40 °
